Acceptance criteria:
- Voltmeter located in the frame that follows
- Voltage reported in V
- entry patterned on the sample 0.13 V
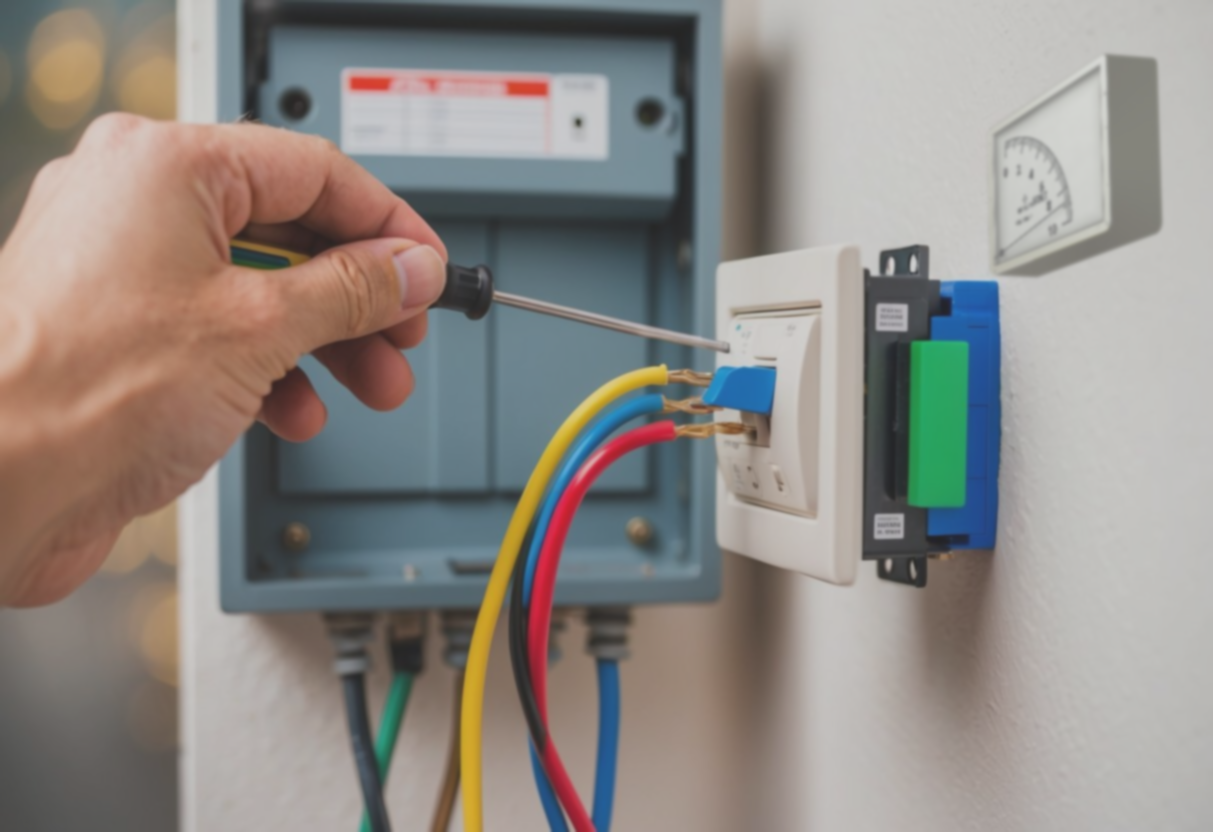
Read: 9 V
